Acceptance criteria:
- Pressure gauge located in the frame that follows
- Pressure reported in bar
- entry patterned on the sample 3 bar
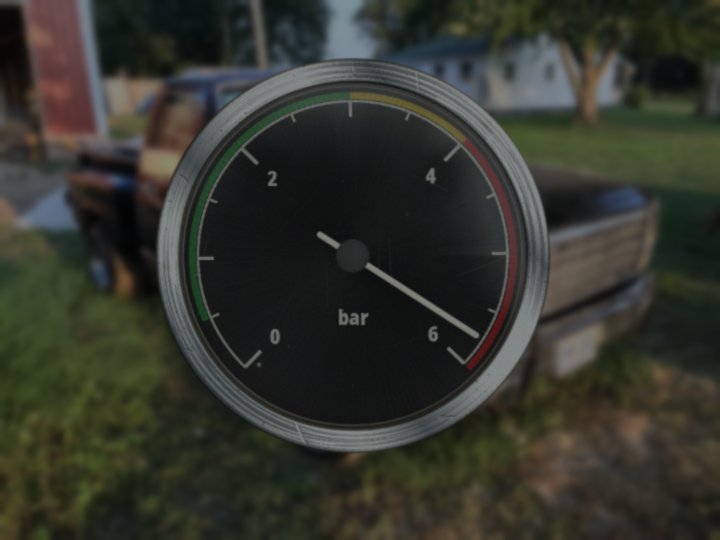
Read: 5.75 bar
